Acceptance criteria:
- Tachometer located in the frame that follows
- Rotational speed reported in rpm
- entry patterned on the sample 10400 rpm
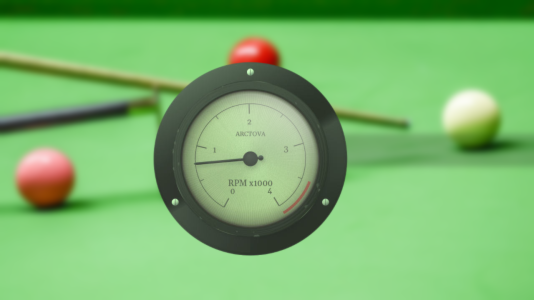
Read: 750 rpm
